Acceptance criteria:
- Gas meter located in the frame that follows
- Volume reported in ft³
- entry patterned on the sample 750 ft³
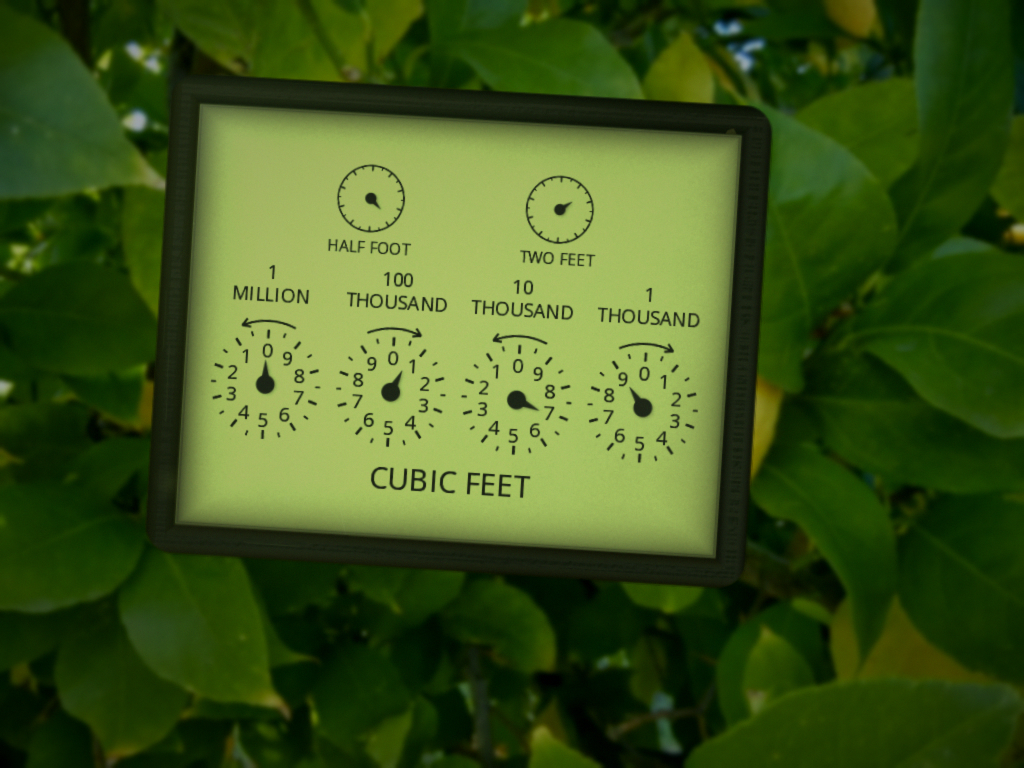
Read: 6900 ft³
